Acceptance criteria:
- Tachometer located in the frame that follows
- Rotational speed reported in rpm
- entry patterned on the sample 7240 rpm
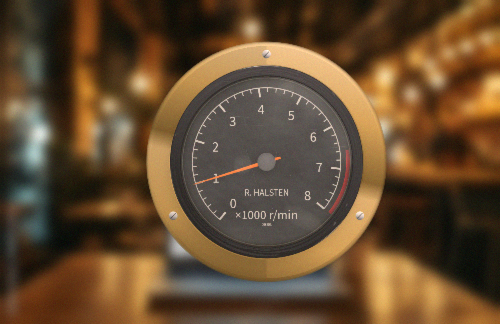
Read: 1000 rpm
